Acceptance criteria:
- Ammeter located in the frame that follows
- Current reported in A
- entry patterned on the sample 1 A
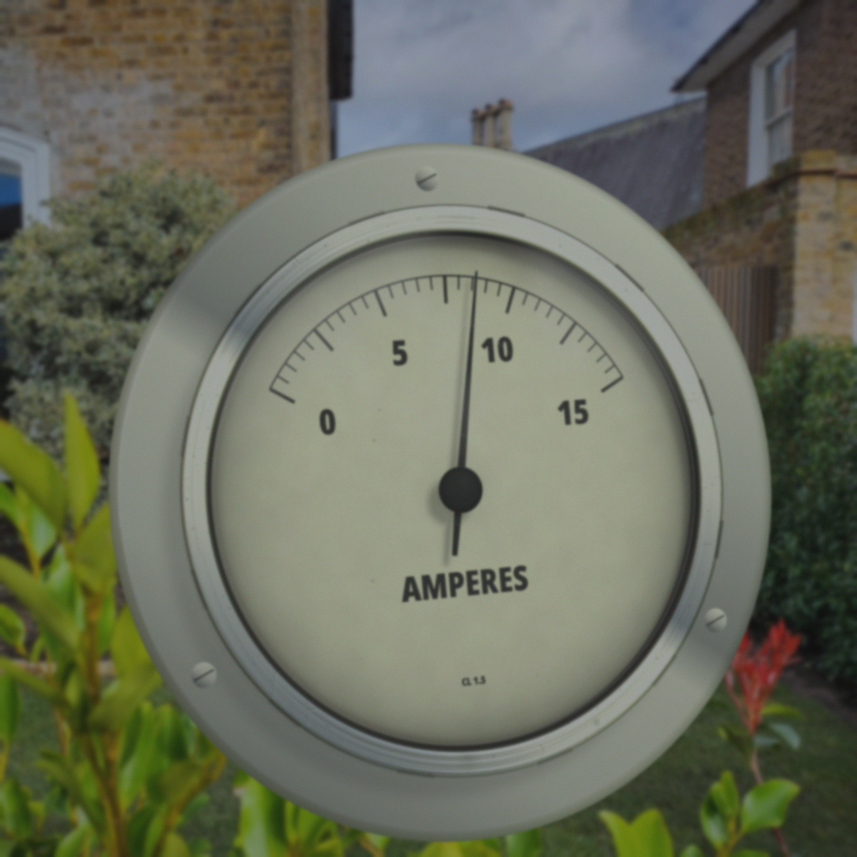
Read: 8.5 A
